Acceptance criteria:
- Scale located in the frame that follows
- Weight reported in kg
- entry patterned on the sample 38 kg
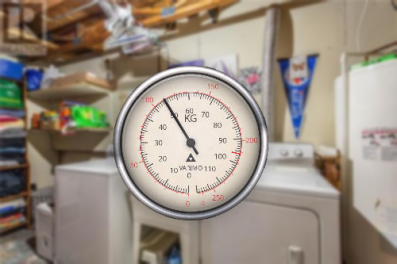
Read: 50 kg
